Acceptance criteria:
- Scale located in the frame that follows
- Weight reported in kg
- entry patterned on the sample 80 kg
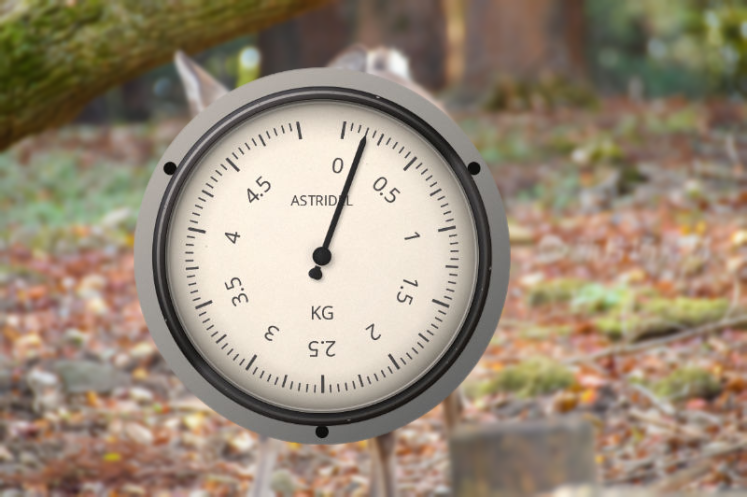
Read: 0.15 kg
